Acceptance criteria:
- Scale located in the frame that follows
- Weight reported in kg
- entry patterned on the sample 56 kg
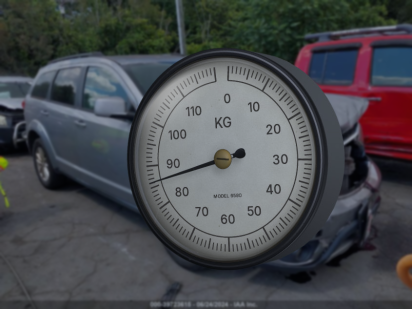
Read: 86 kg
